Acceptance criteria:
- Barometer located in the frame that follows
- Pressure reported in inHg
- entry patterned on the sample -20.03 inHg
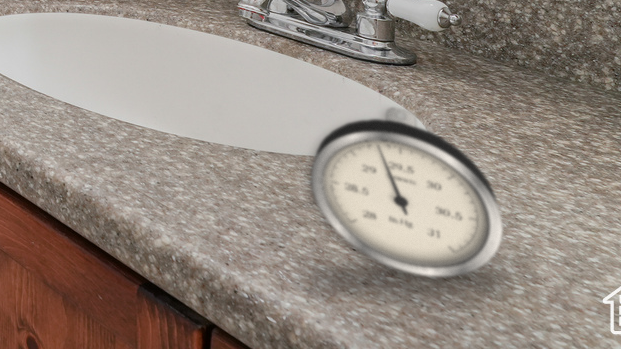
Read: 29.3 inHg
